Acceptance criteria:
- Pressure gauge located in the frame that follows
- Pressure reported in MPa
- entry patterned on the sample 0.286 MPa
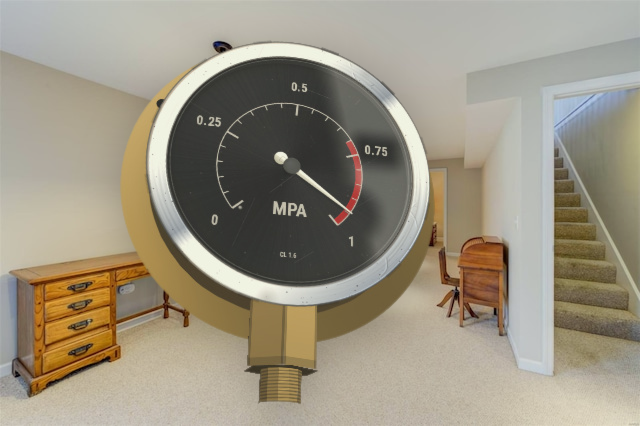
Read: 0.95 MPa
